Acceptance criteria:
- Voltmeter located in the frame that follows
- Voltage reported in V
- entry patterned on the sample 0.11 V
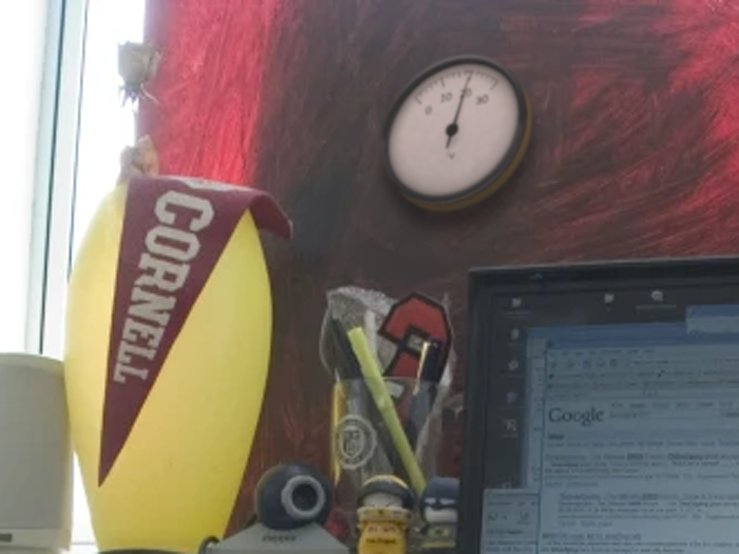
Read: 20 V
